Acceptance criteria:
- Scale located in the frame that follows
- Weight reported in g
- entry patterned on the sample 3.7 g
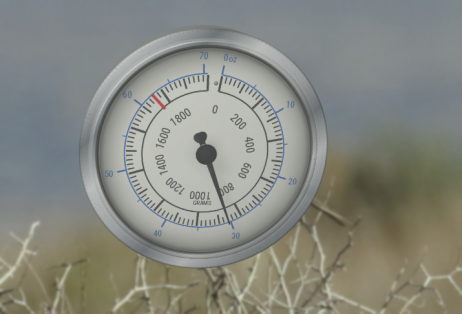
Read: 860 g
